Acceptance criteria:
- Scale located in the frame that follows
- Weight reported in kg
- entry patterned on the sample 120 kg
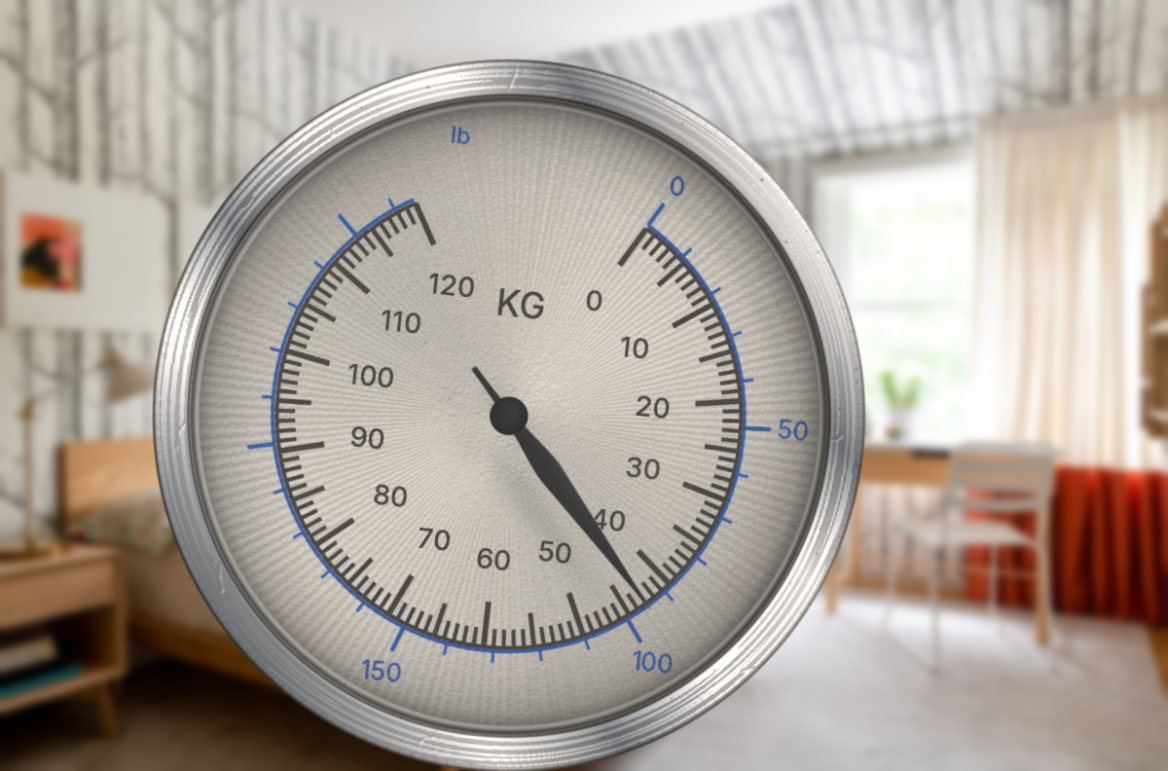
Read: 43 kg
